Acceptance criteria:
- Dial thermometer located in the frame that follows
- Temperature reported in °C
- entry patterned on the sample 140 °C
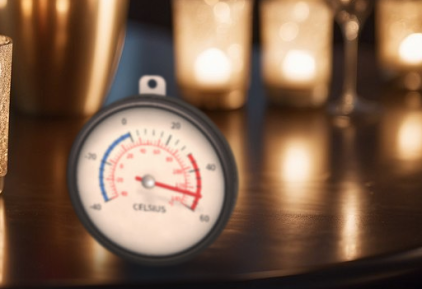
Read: 52 °C
